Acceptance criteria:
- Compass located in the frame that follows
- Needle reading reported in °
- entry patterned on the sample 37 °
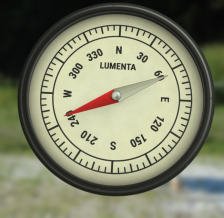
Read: 245 °
